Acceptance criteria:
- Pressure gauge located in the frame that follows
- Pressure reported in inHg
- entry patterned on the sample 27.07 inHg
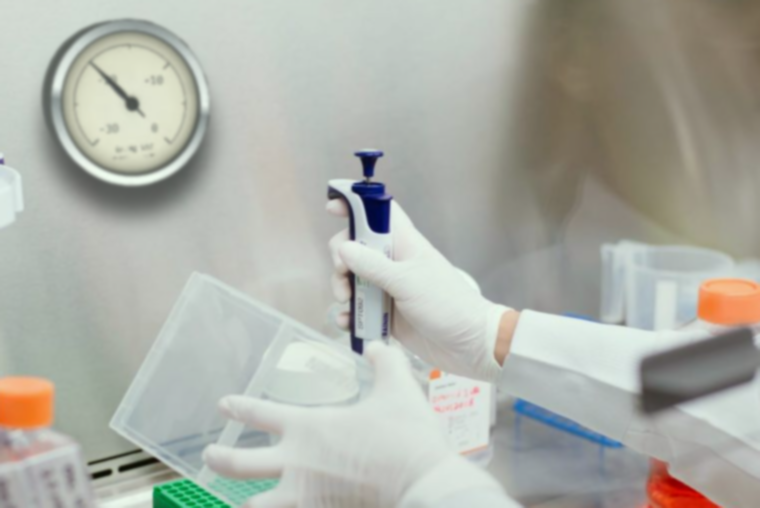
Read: -20 inHg
